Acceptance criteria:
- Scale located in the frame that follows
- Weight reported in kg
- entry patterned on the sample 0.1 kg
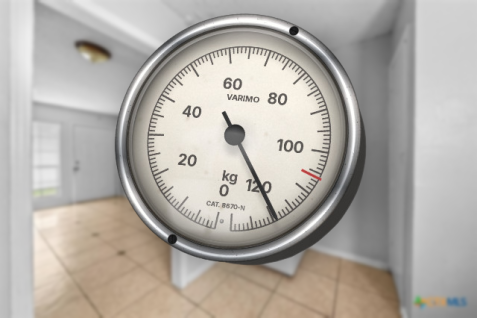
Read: 119 kg
